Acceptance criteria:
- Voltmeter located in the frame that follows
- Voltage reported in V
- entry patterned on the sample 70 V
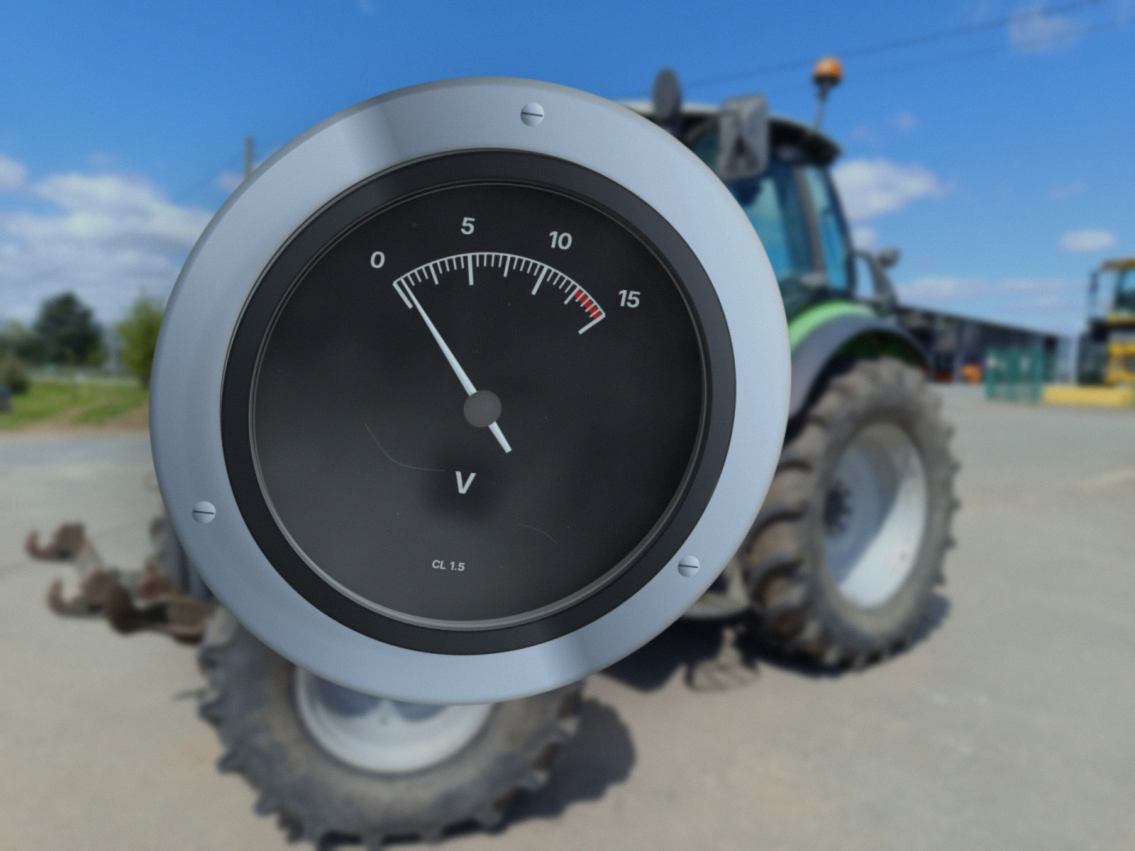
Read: 0.5 V
